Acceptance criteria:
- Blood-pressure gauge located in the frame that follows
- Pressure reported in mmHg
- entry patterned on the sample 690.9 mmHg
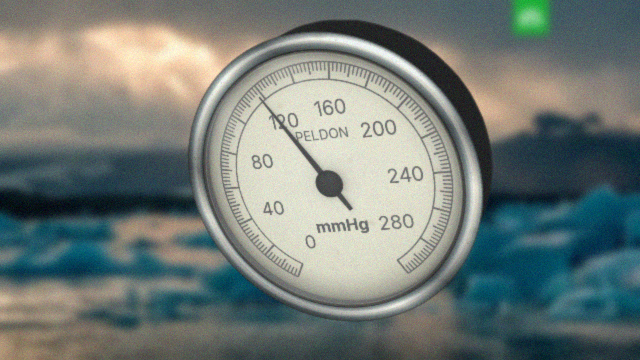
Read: 120 mmHg
